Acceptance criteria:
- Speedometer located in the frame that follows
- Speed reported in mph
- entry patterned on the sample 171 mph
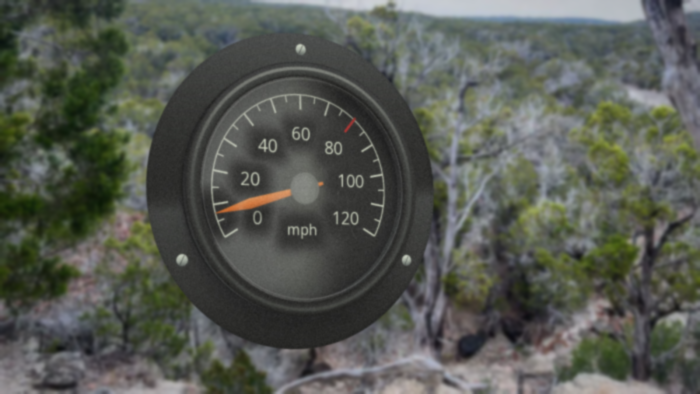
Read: 7.5 mph
